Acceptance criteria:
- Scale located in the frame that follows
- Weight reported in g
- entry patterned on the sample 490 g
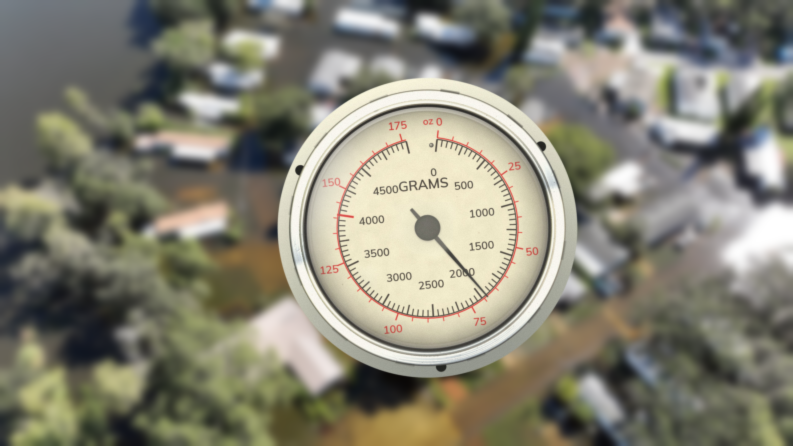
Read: 1950 g
